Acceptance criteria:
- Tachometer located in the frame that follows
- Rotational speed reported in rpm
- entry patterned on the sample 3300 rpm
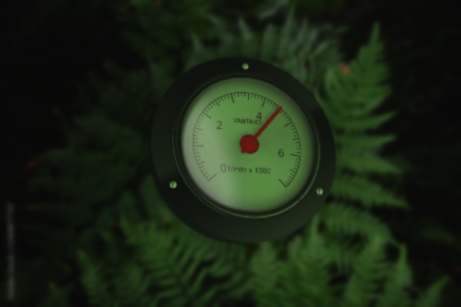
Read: 4500 rpm
